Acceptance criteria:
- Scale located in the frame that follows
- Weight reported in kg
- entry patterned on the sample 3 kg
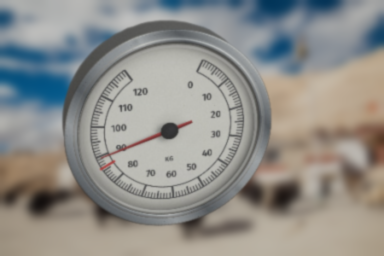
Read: 90 kg
